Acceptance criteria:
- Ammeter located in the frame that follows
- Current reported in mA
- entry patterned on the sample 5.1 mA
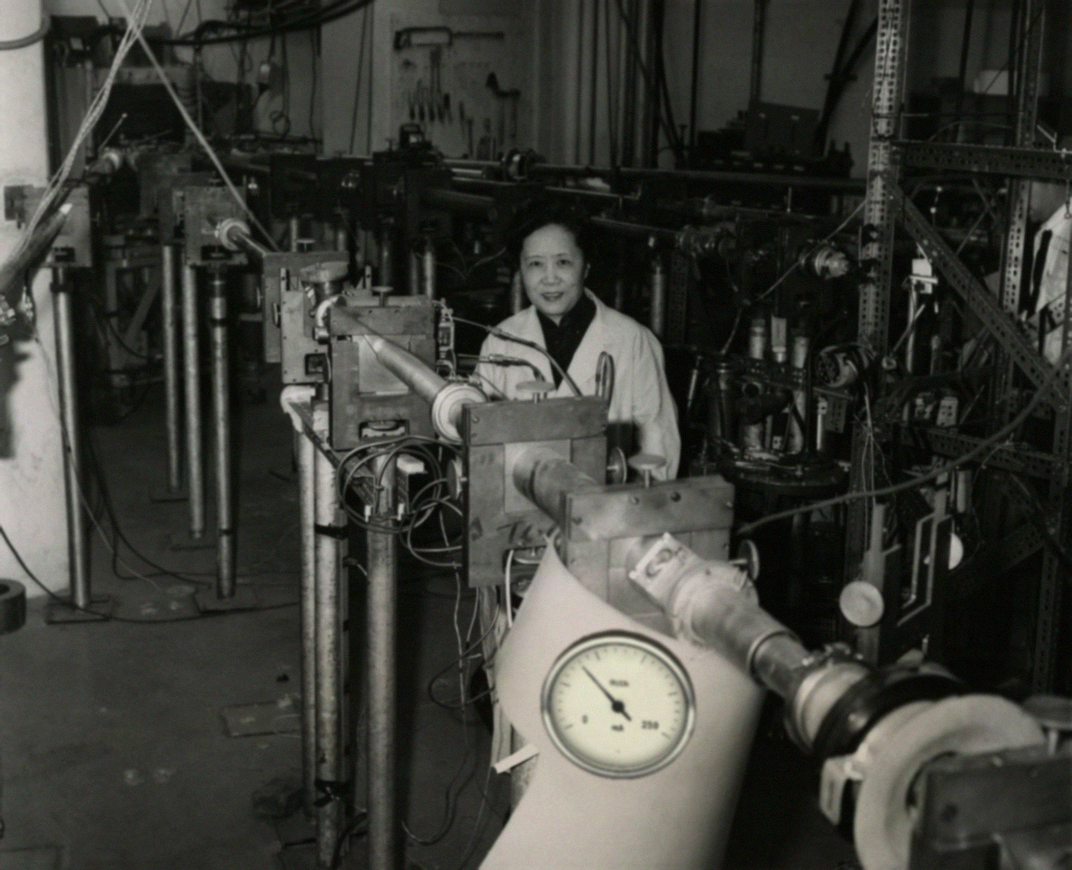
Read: 80 mA
